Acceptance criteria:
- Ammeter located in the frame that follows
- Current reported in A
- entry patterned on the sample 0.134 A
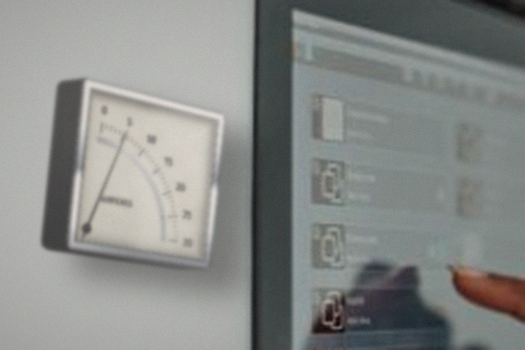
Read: 5 A
